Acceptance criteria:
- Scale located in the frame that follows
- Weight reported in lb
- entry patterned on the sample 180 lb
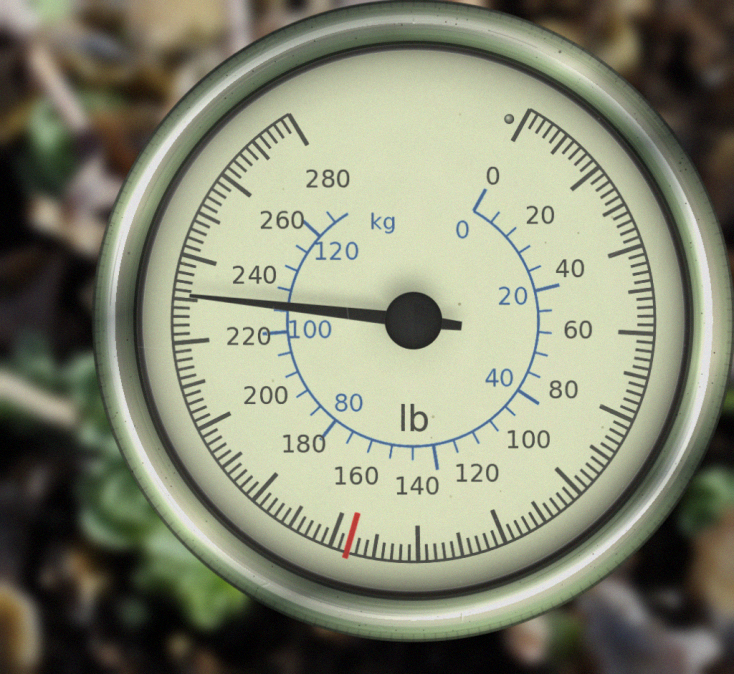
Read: 231 lb
